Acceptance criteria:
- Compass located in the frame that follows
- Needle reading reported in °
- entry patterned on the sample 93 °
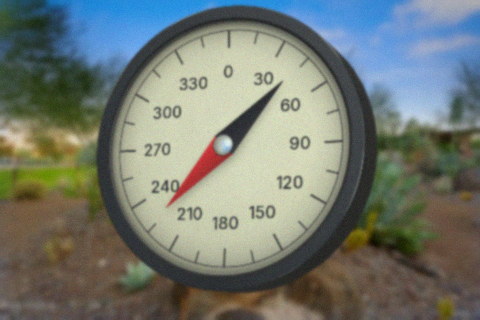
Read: 225 °
